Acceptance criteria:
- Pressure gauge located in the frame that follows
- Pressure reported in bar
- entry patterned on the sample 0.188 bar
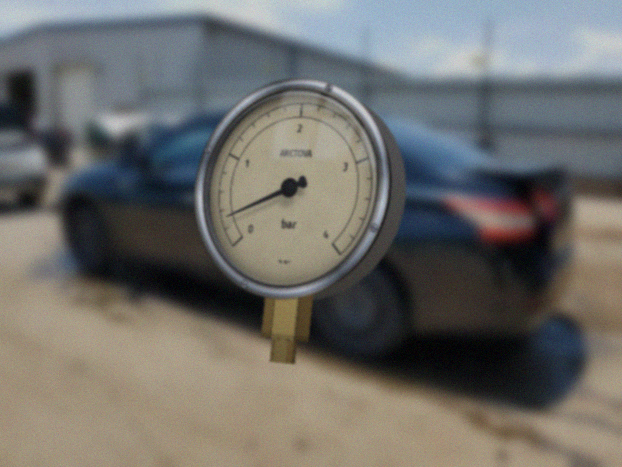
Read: 0.3 bar
